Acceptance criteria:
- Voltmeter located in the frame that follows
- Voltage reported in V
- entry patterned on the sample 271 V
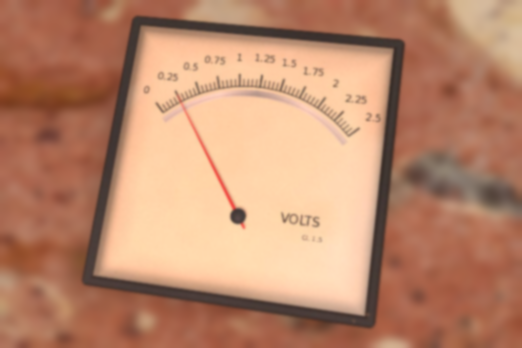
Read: 0.25 V
